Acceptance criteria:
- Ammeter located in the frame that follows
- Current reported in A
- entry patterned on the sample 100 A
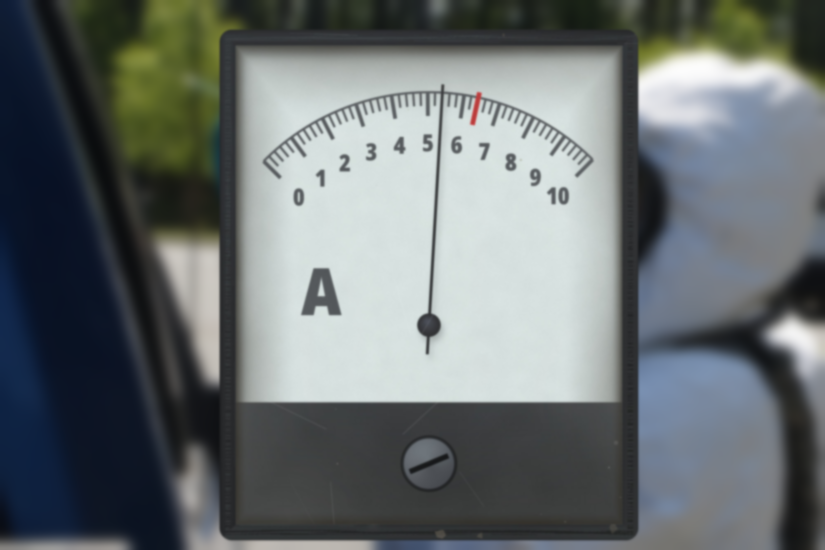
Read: 5.4 A
